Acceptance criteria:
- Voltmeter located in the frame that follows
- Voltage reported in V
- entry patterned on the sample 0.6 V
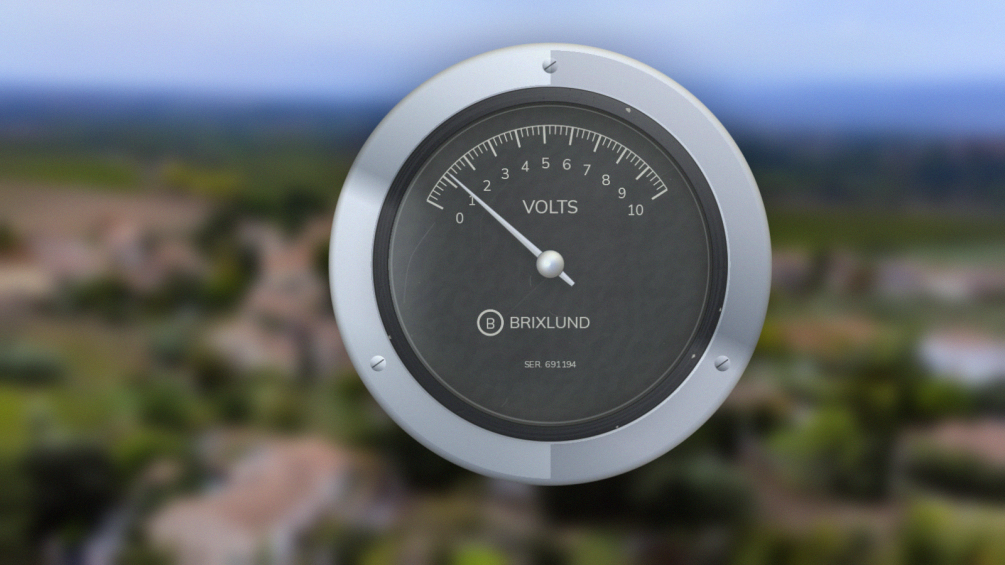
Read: 1.2 V
